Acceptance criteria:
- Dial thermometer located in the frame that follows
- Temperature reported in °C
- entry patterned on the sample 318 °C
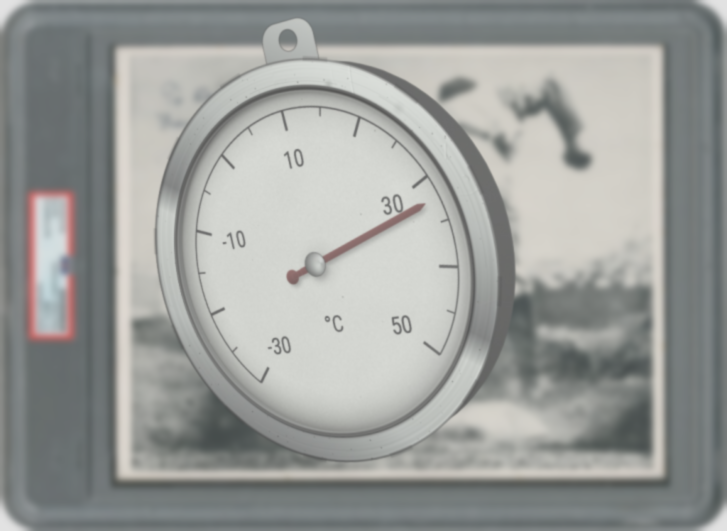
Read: 32.5 °C
